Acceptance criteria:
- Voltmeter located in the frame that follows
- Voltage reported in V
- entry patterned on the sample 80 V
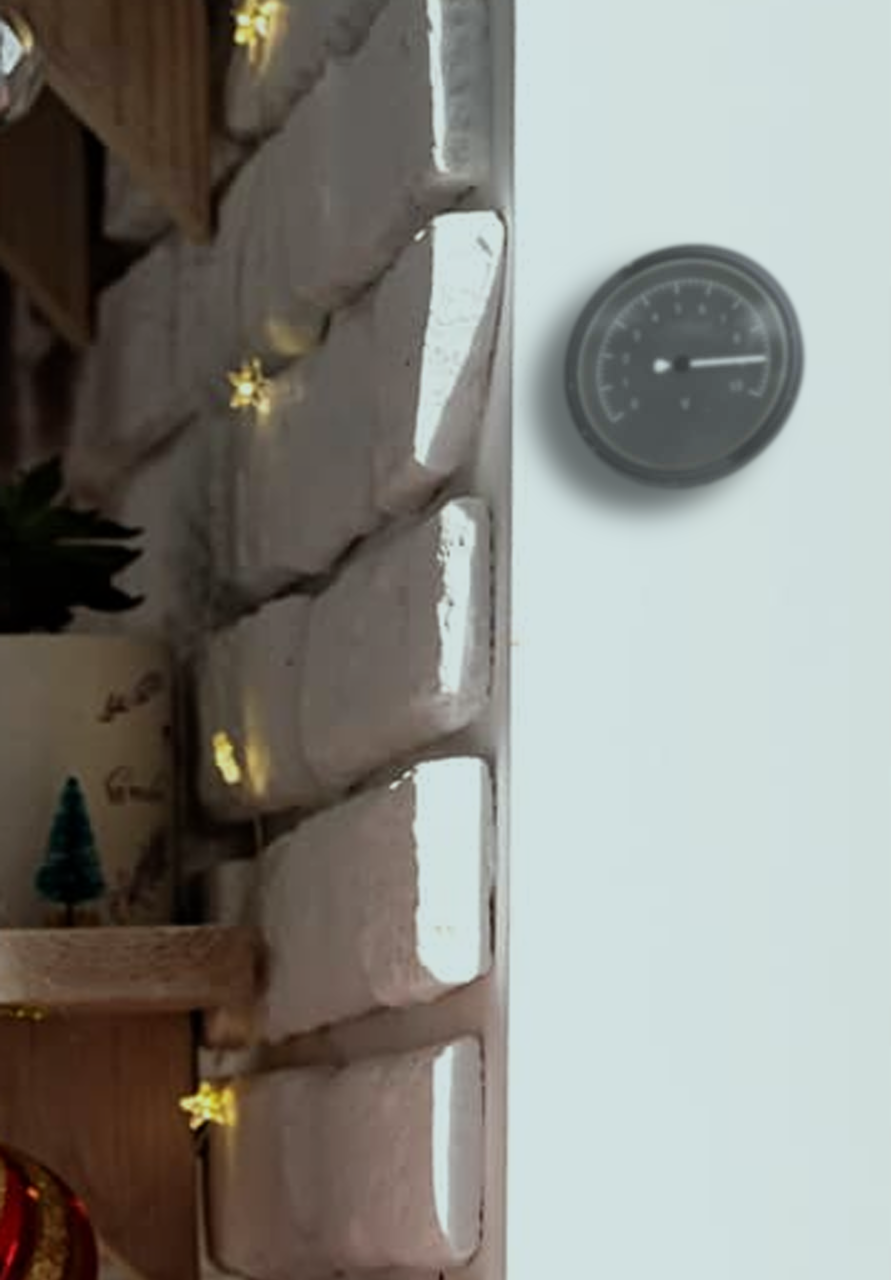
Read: 9 V
